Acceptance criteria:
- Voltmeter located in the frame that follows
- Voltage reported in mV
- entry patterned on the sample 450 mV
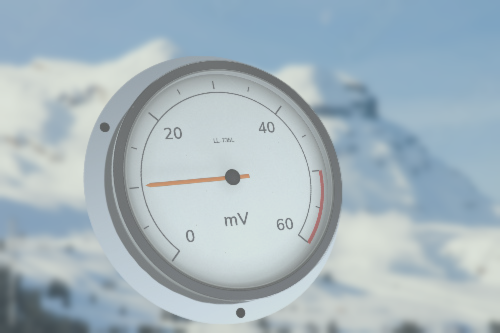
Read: 10 mV
